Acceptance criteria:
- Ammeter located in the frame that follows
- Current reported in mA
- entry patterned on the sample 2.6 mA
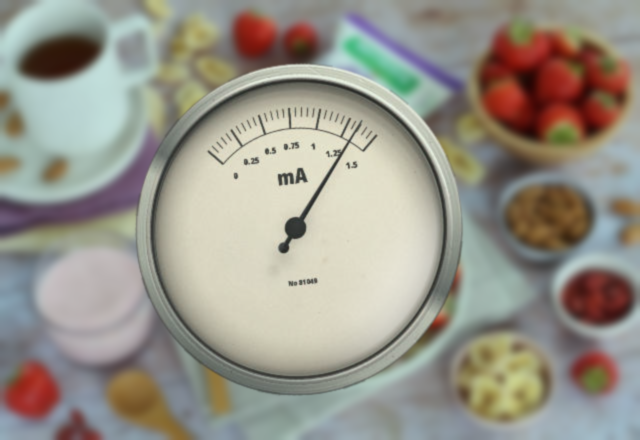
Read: 1.35 mA
